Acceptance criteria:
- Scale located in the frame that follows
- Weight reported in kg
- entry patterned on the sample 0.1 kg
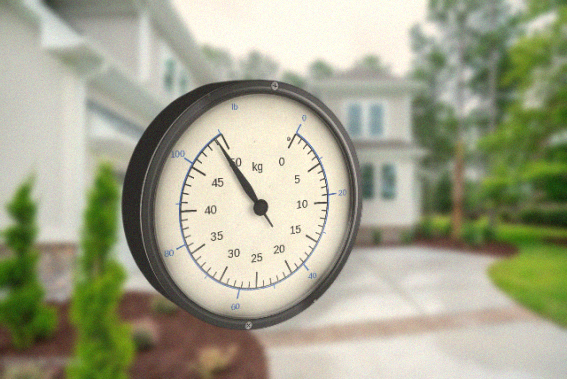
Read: 49 kg
